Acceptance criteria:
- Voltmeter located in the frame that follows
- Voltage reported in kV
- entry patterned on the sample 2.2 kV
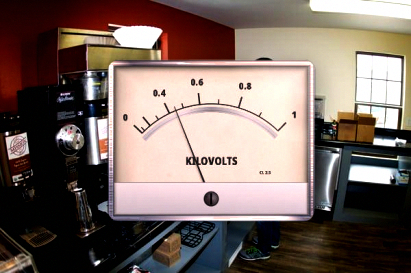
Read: 0.45 kV
